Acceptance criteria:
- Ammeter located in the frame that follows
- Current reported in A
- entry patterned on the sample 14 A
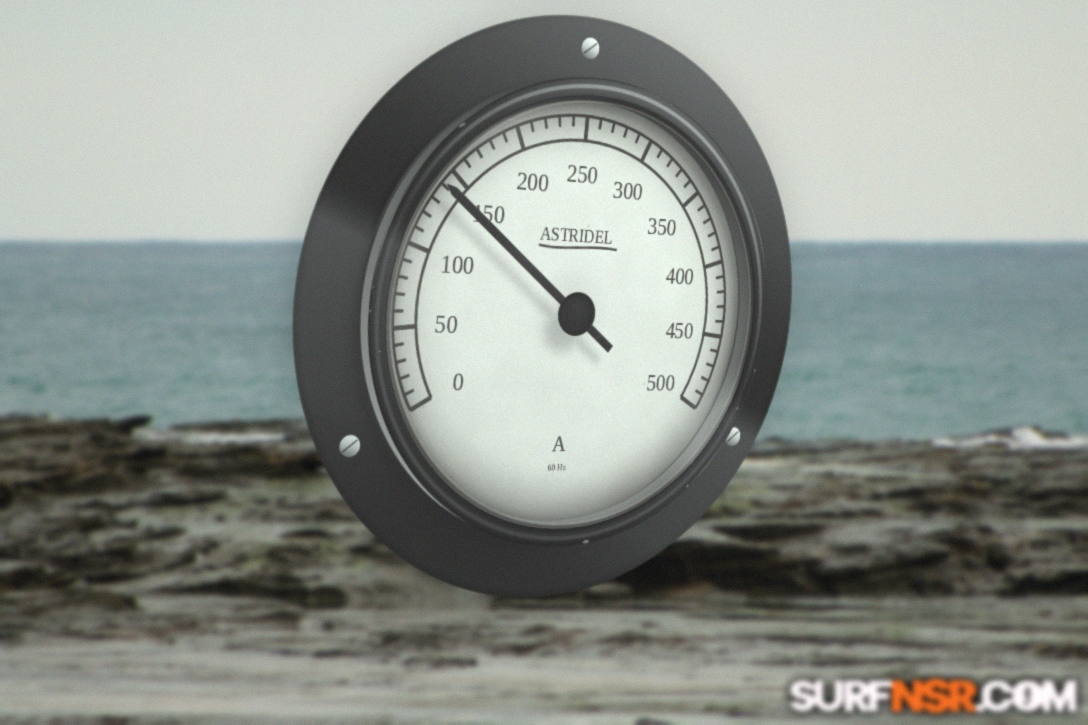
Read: 140 A
